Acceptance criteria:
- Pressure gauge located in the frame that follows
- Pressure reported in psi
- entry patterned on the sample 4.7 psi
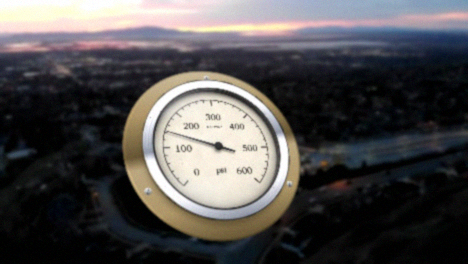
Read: 140 psi
